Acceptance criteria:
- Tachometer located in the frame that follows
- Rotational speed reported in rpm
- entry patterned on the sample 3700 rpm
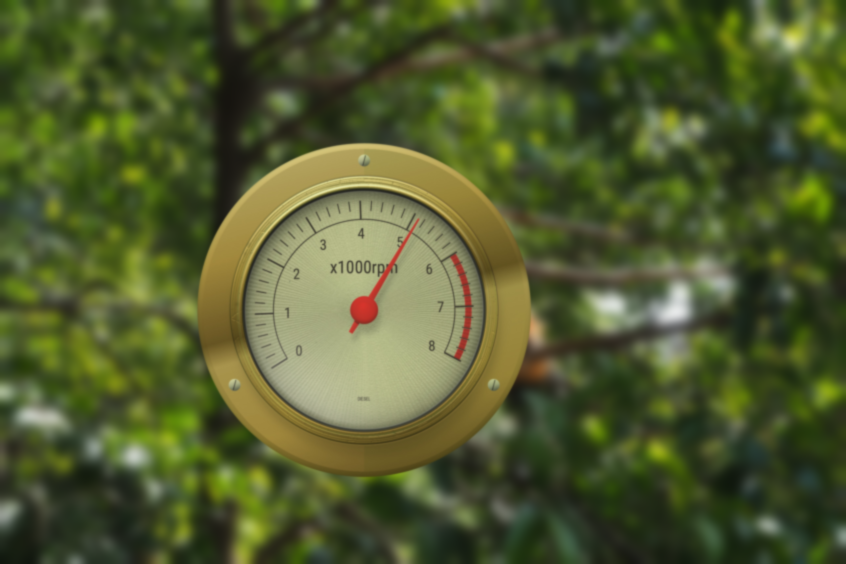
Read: 5100 rpm
